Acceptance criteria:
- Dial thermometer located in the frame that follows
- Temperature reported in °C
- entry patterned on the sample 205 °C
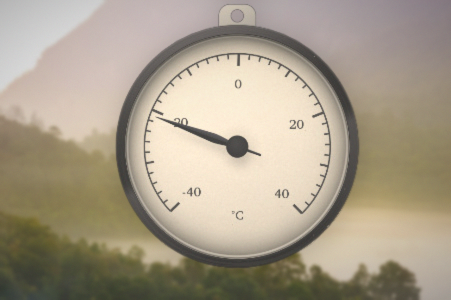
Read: -21 °C
